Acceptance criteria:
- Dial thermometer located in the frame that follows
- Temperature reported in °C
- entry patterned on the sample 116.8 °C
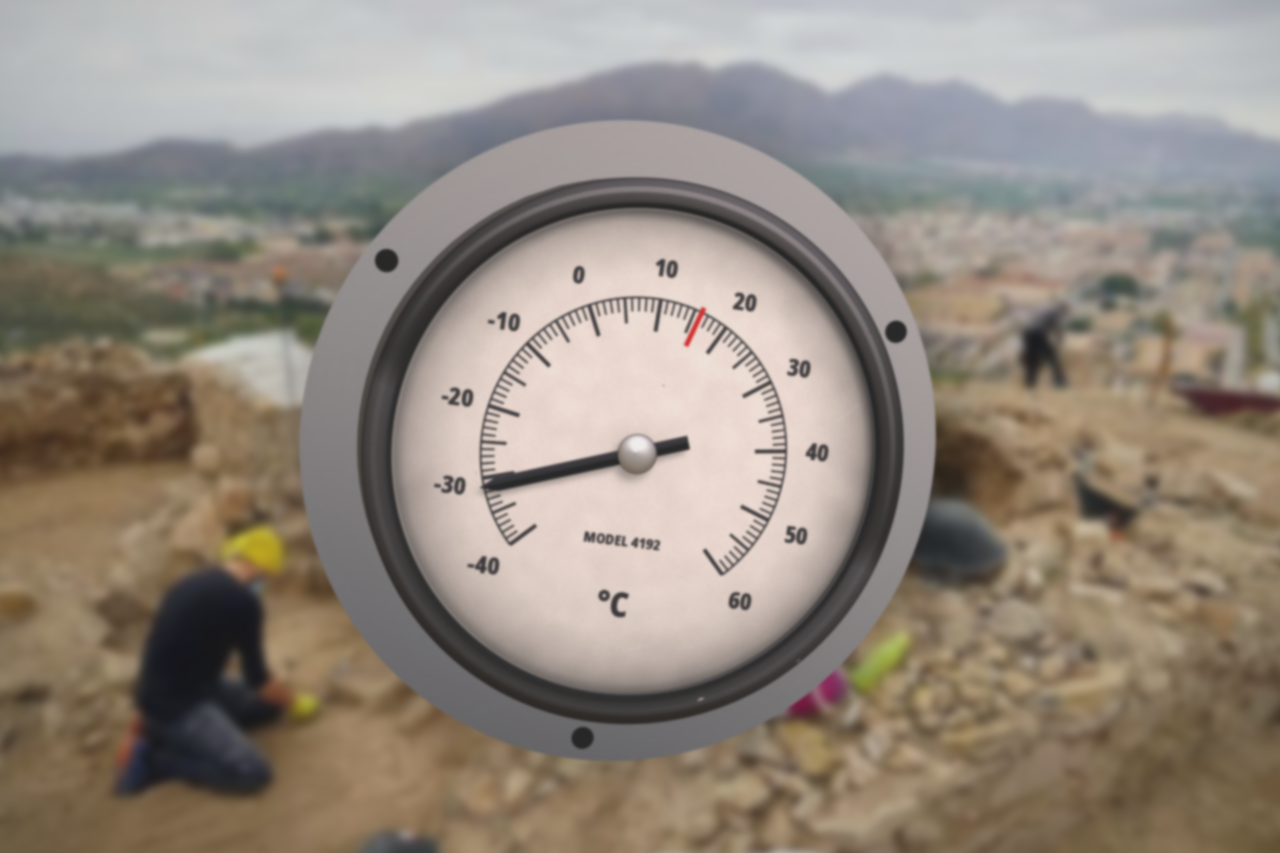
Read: -31 °C
